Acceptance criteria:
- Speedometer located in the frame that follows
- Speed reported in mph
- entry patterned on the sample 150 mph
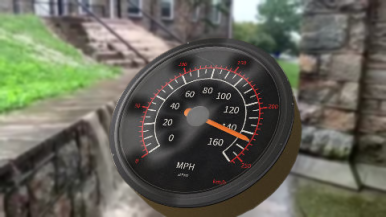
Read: 145 mph
